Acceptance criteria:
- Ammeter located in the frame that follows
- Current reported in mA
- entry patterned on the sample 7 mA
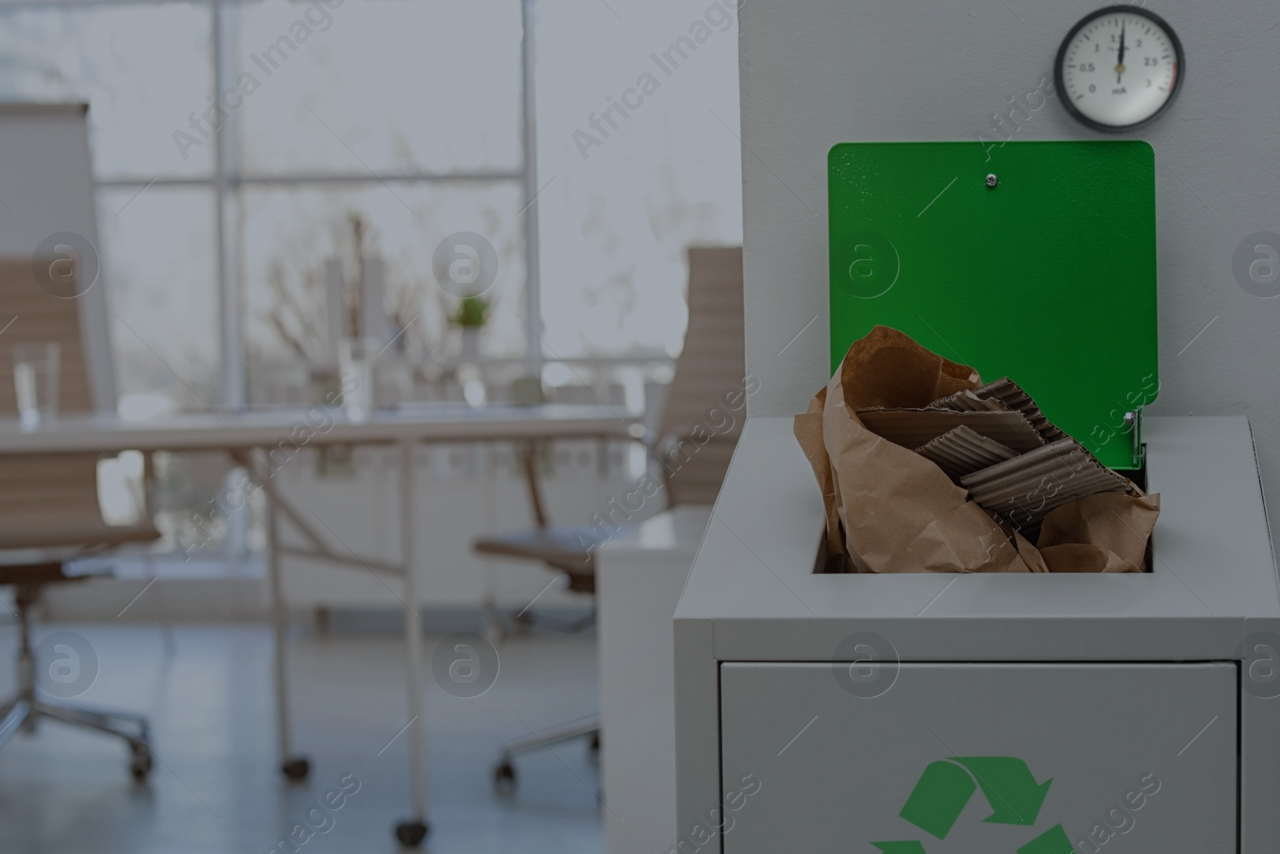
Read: 1.6 mA
